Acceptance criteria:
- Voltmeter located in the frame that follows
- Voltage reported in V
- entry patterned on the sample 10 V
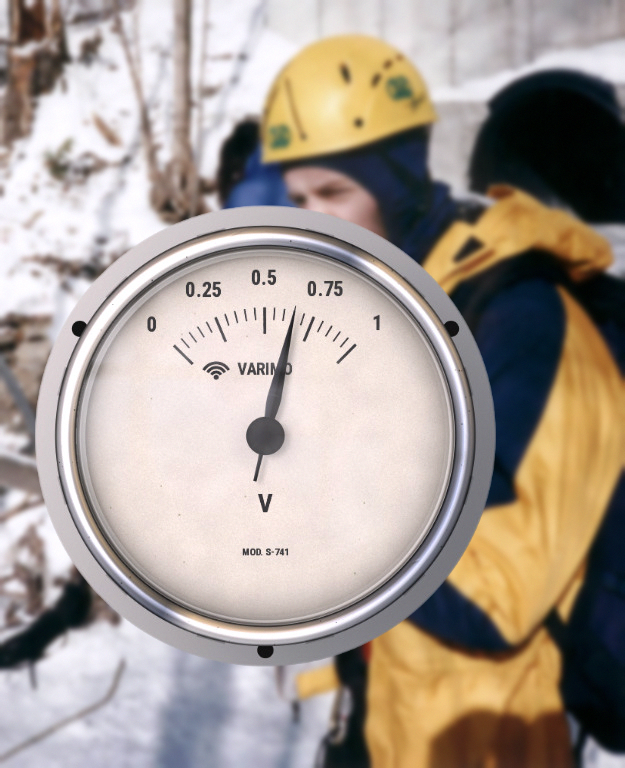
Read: 0.65 V
